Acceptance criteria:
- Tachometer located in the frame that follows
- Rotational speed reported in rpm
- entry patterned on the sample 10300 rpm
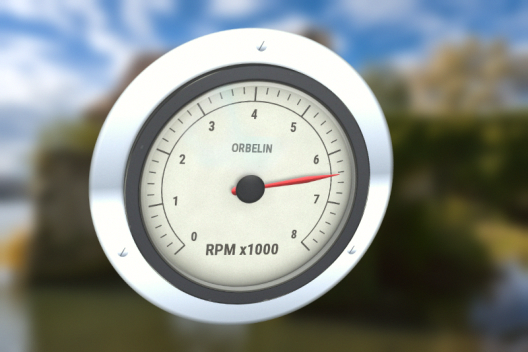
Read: 6400 rpm
